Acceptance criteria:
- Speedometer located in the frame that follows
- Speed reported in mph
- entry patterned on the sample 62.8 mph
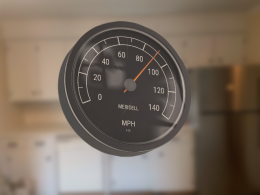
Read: 90 mph
